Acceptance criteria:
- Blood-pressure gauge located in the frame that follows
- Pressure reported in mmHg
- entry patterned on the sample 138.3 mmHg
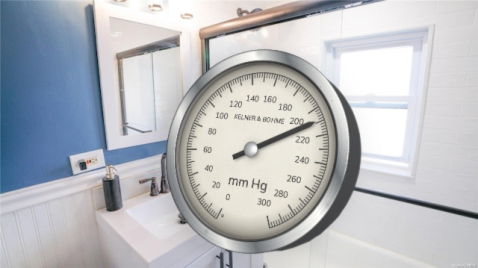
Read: 210 mmHg
